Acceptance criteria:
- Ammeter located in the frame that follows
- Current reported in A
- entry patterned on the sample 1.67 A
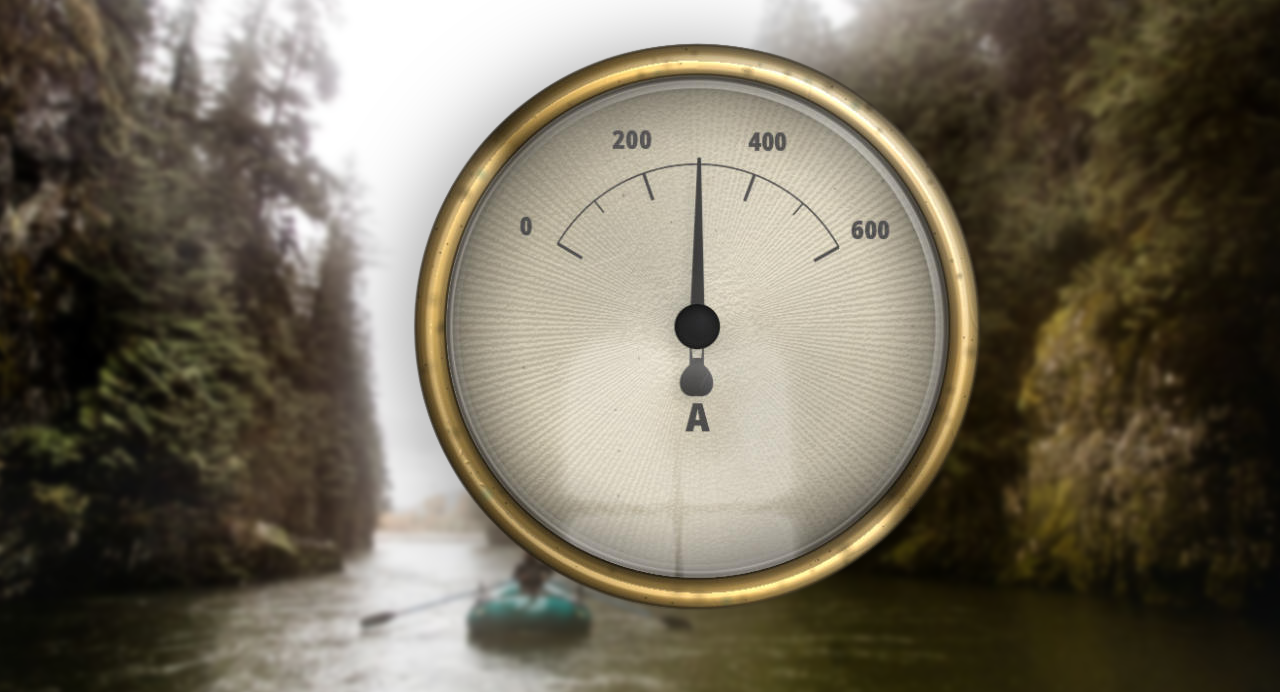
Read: 300 A
